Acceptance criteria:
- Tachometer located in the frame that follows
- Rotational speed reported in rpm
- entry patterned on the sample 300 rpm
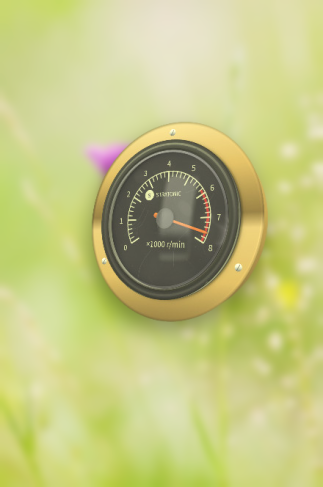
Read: 7600 rpm
